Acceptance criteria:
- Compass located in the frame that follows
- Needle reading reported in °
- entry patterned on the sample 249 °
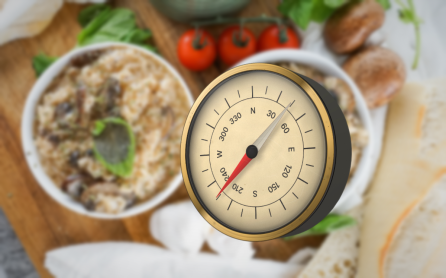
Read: 225 °
